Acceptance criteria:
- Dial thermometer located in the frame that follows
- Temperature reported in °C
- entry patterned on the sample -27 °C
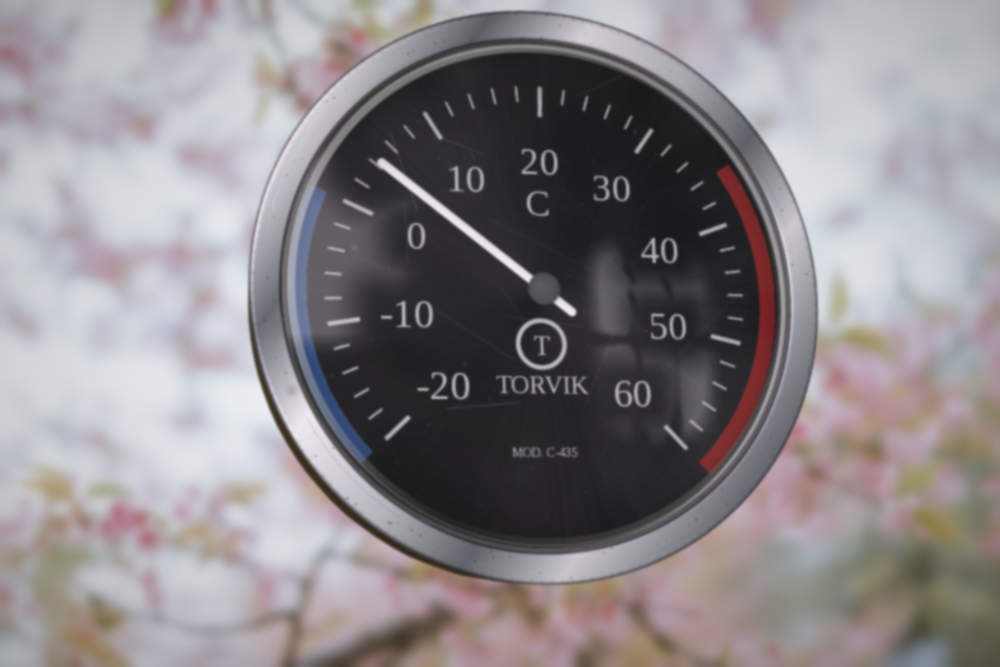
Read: 4 °C
